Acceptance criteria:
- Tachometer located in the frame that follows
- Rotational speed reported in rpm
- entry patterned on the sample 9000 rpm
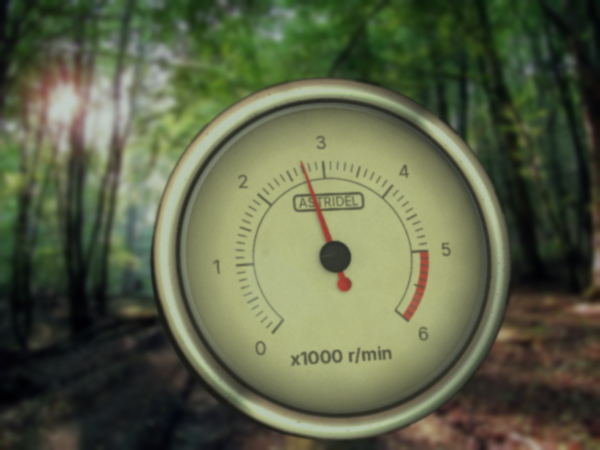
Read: 2700 rpm
